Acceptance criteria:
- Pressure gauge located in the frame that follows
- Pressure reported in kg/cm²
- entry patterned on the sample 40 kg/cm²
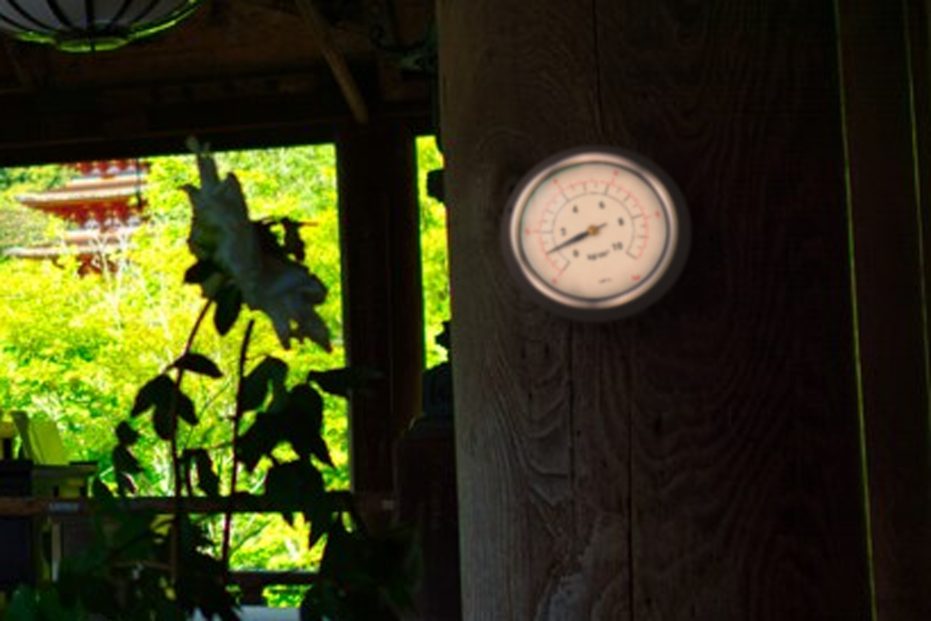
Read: 1 kg/cm²
